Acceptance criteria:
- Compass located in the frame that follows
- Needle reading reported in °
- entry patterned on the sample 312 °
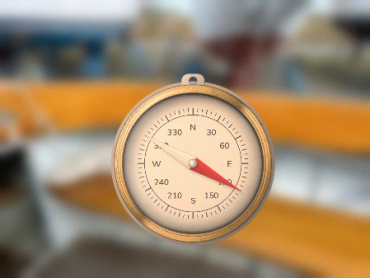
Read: 120 °
